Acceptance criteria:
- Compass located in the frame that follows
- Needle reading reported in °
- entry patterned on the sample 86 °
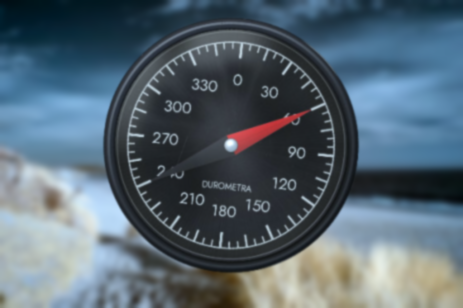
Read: 60 °
